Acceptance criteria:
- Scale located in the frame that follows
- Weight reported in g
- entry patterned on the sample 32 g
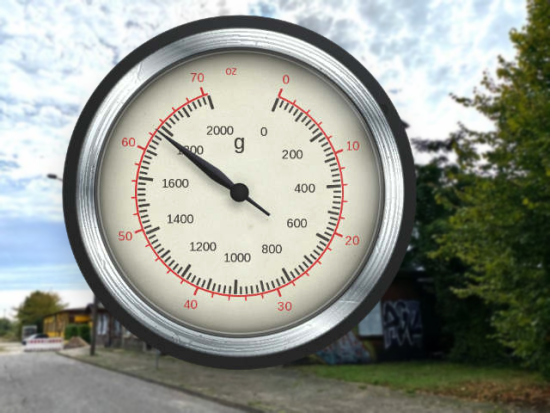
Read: 1780 g
